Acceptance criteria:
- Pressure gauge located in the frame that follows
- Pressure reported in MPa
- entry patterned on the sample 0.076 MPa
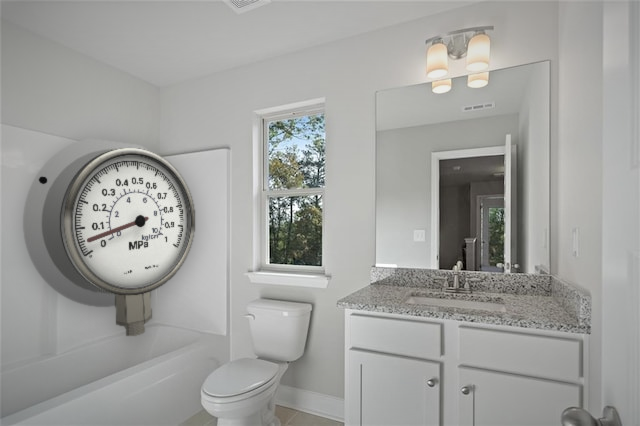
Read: 0.05 MPa
